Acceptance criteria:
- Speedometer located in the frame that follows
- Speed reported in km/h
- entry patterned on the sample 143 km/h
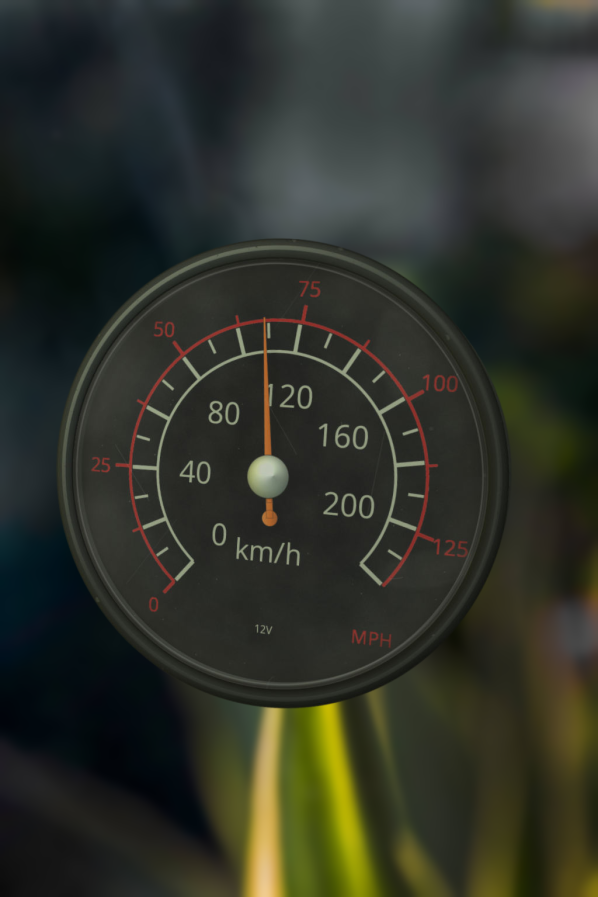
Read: 110 km/h
